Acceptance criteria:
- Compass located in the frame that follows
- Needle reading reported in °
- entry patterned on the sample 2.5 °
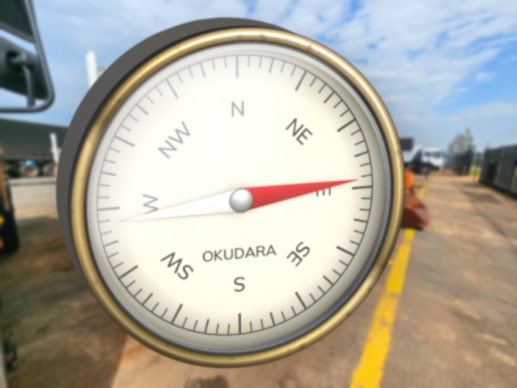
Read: 85 °
